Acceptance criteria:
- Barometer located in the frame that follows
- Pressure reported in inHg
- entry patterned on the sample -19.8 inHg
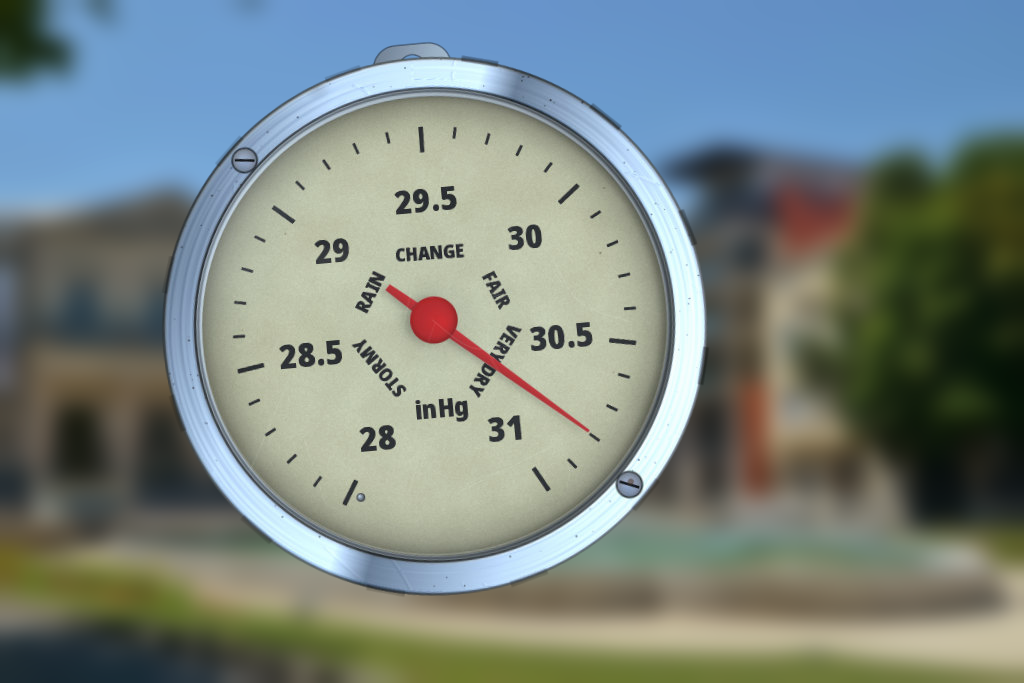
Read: 30.8 inHg
